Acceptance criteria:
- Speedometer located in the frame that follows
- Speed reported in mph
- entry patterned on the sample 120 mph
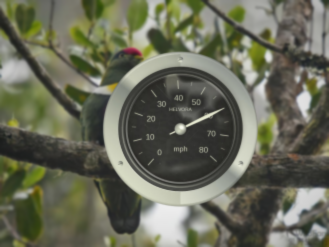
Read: 60 mph
